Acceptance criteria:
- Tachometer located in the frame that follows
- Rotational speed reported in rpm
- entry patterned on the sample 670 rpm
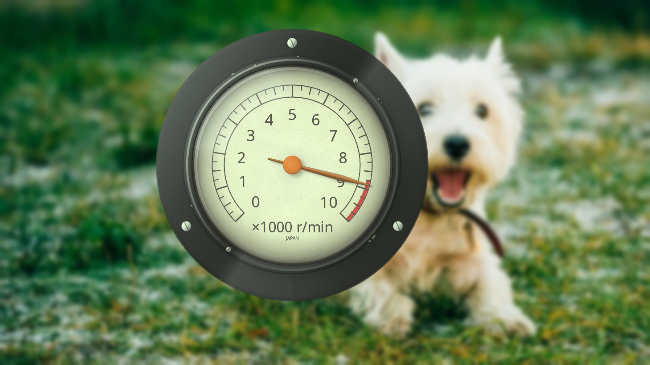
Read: 8875 rpm
